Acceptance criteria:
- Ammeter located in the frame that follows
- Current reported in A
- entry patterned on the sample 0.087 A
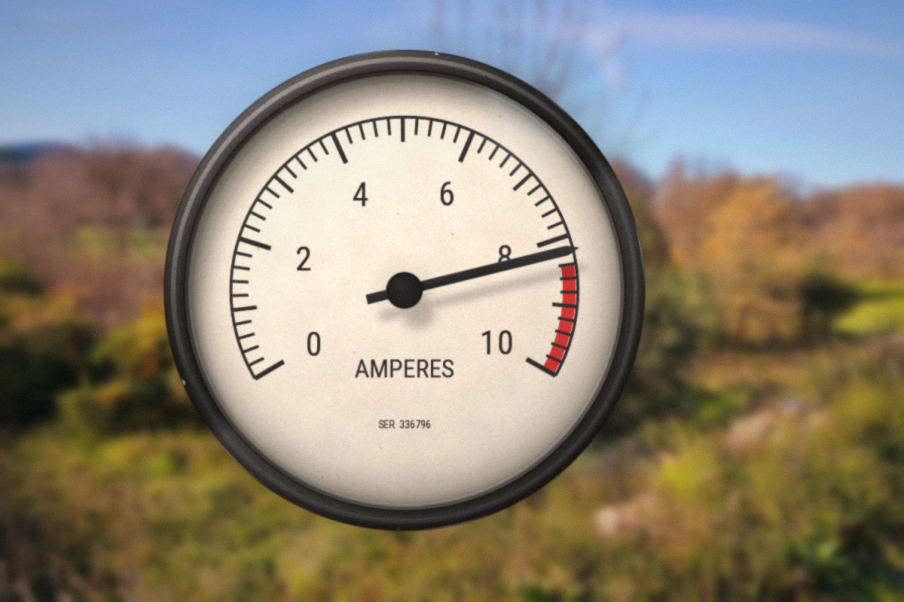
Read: 8.2 A
